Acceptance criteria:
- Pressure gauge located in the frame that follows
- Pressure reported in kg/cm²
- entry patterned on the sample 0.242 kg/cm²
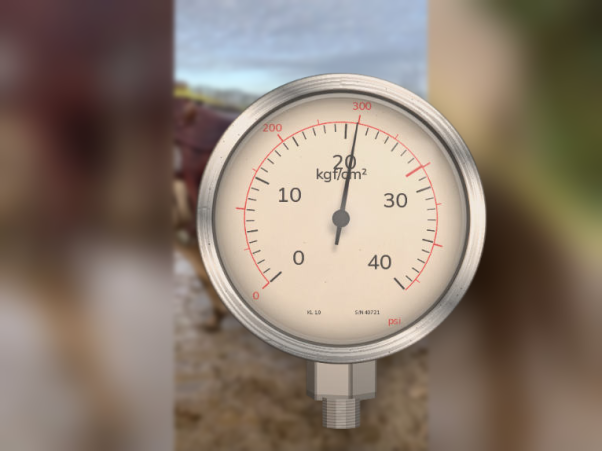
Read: 21 kg/cm²
